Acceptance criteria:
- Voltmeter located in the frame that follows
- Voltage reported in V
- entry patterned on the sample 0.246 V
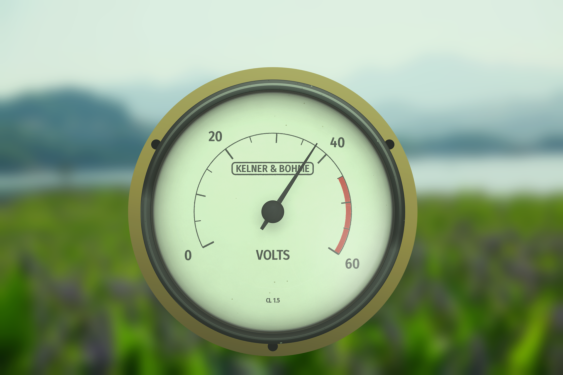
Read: 37.5 V
